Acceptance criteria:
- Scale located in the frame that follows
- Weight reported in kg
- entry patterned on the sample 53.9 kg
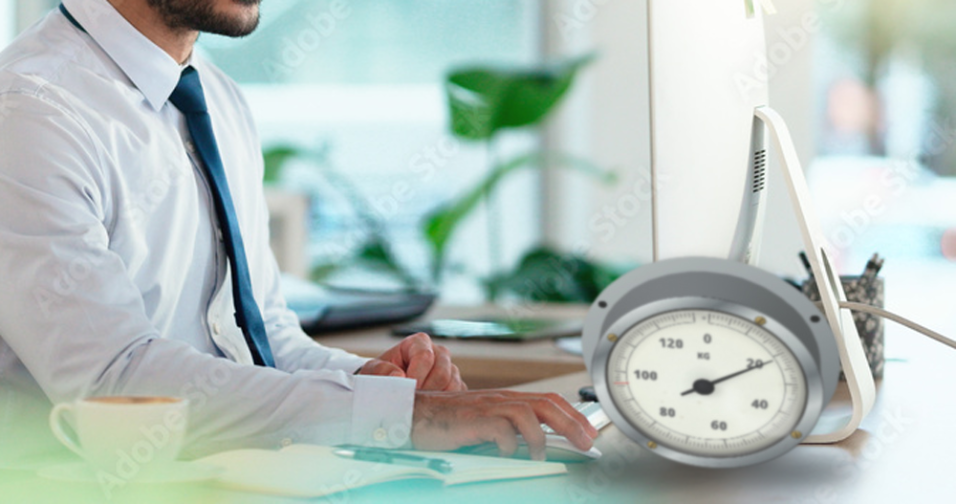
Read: 20 kg
